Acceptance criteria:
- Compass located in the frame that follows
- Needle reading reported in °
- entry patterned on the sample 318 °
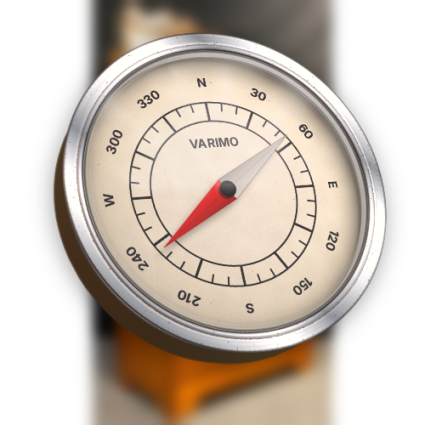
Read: 235 °
